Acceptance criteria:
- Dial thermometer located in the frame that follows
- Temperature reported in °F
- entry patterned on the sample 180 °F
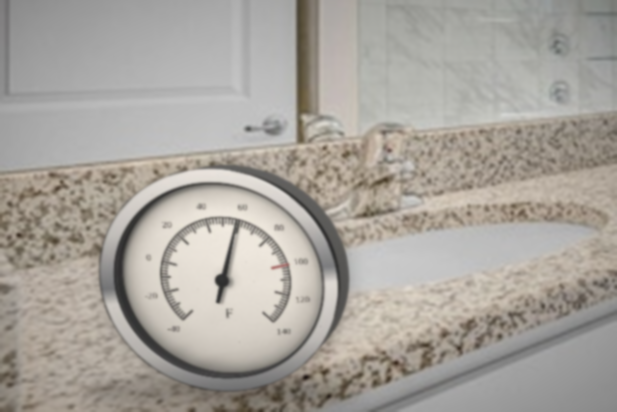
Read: 60 °F
